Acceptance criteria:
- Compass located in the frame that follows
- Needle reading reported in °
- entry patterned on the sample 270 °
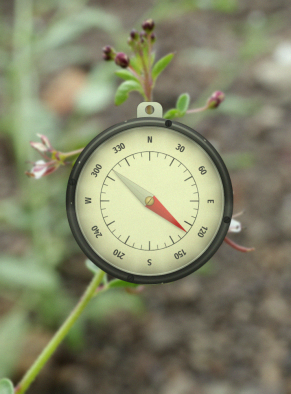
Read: 130 °
